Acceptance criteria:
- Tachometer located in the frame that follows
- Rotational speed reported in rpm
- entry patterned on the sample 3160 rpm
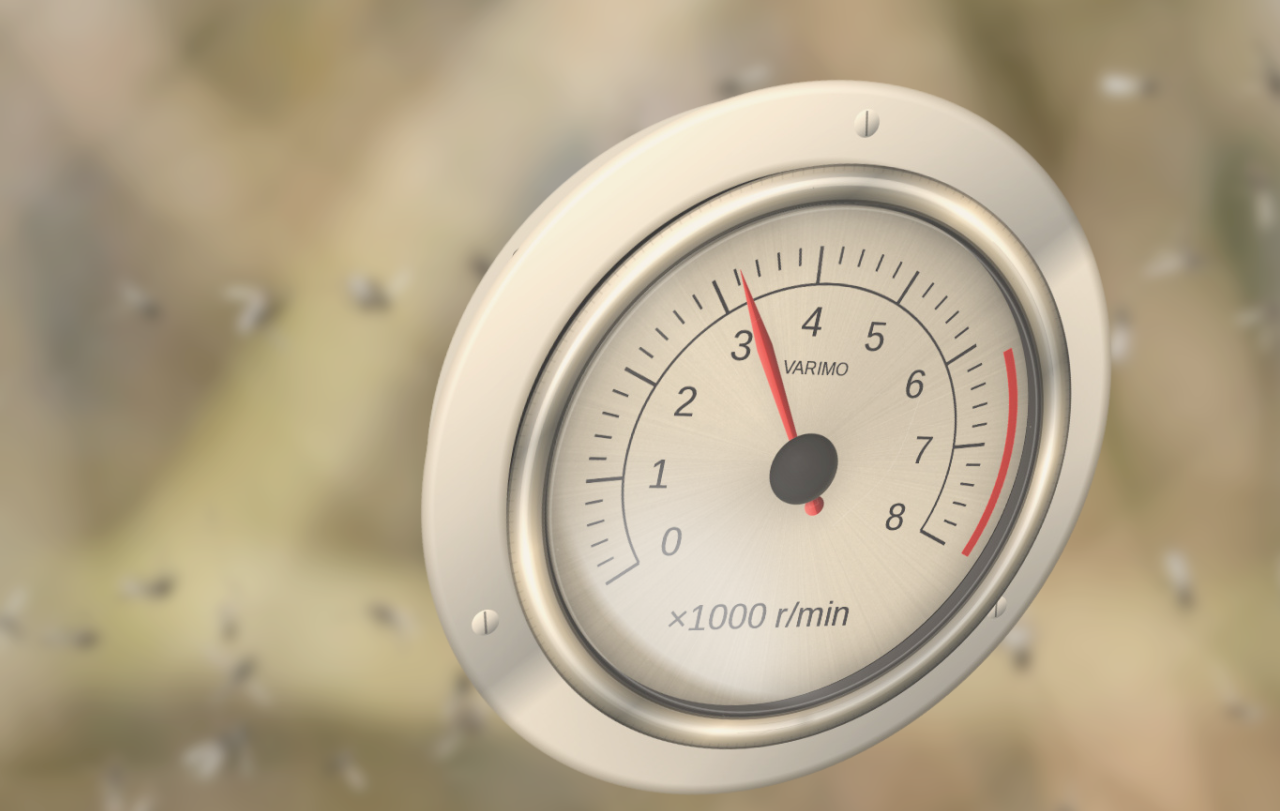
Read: 3200 rpm
